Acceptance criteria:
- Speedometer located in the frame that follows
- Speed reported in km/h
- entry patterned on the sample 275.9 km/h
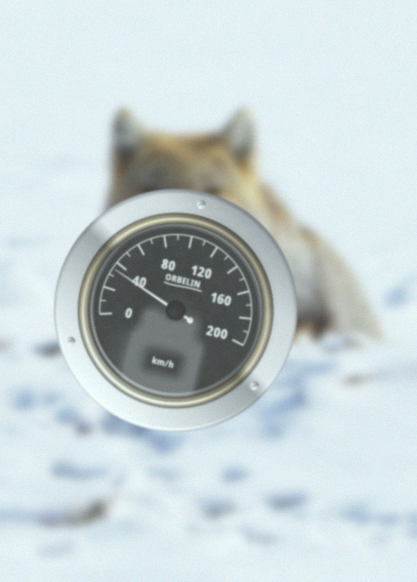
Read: 35 km/h
